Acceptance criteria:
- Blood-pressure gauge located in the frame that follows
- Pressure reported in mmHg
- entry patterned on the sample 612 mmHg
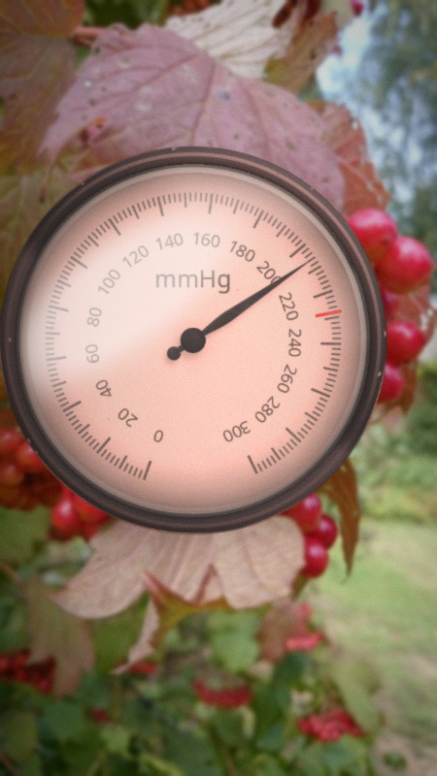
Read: 206 mmHg
